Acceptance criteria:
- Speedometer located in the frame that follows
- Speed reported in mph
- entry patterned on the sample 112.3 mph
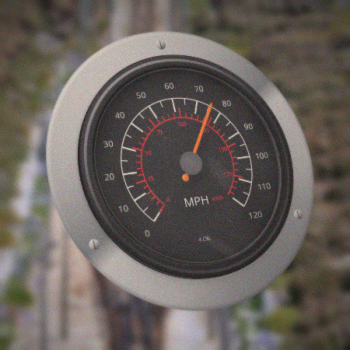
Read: 75 mph
